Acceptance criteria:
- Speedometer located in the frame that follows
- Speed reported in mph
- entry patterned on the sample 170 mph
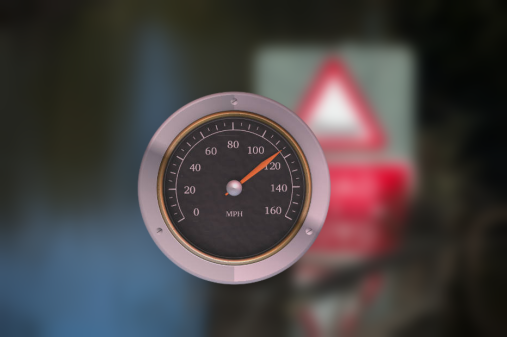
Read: 115 mph
